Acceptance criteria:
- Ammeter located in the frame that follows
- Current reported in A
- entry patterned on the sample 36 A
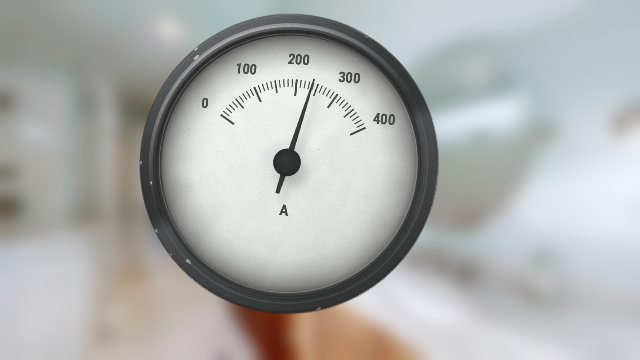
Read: 240 A
